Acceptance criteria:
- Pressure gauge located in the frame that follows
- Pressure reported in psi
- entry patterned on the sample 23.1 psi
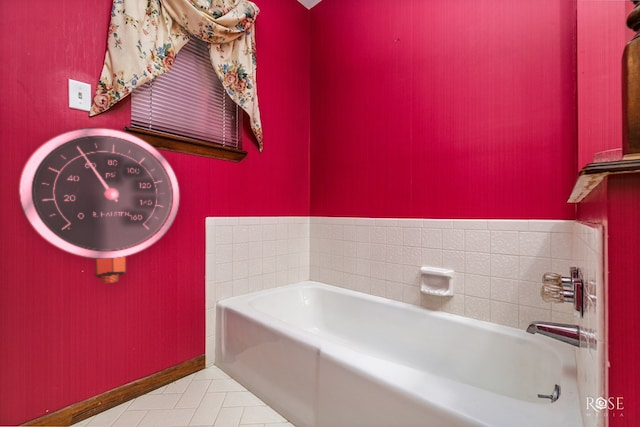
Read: 60 psi
